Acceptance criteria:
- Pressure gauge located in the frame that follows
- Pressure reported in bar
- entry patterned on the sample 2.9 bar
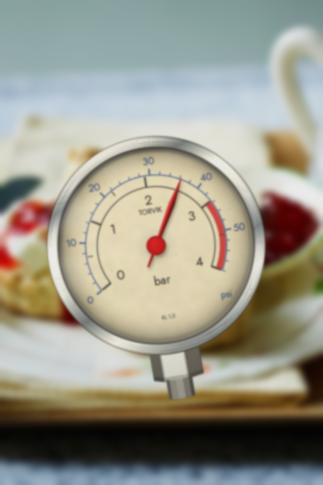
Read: 2.5 bar
